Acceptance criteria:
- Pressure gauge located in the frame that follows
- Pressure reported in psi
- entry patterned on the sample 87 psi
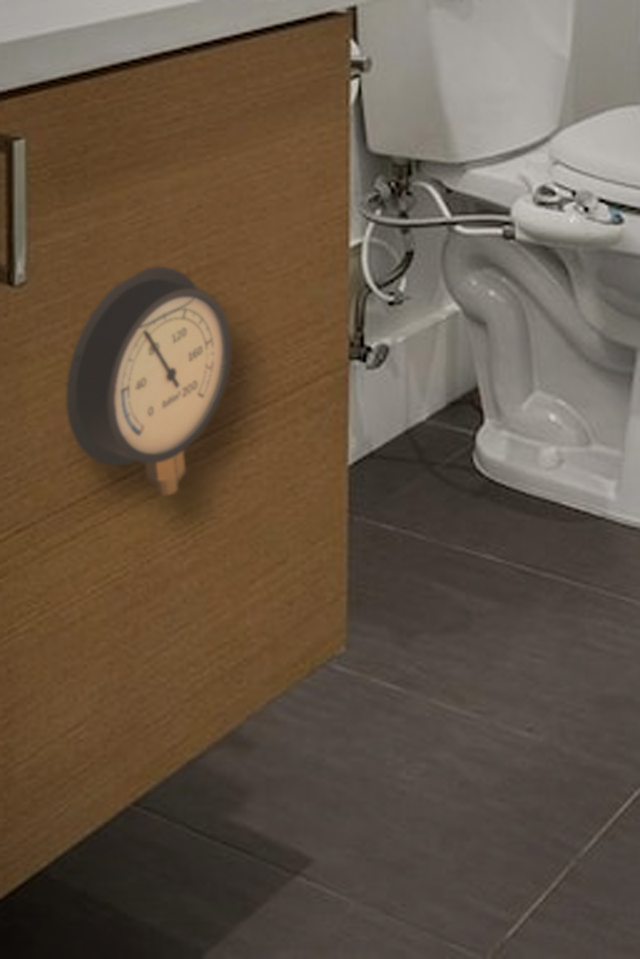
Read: 80 psi
